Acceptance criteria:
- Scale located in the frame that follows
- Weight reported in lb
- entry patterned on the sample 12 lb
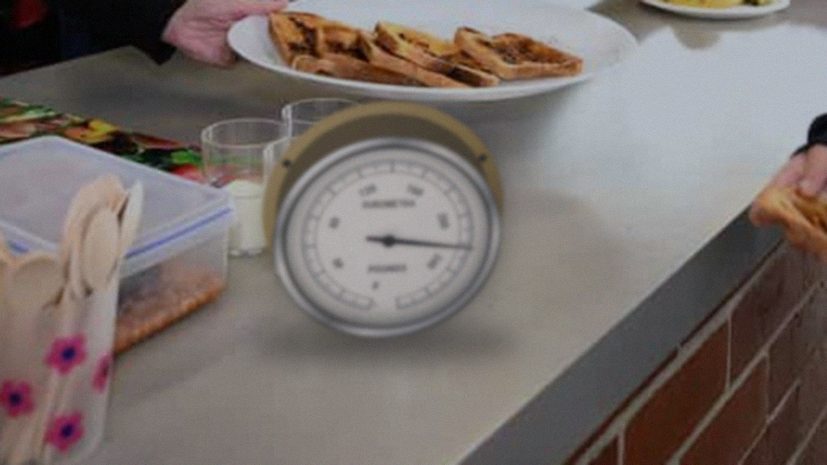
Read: 220 lb
